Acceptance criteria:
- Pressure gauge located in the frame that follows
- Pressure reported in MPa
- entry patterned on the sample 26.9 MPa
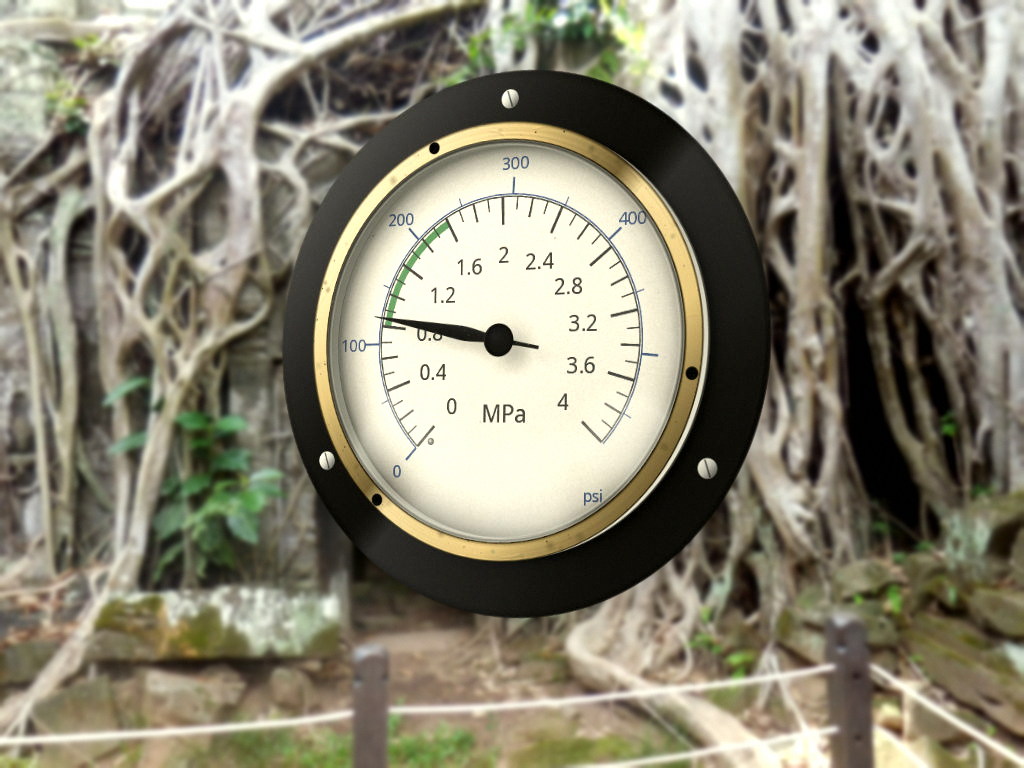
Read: 0.85 MPa
